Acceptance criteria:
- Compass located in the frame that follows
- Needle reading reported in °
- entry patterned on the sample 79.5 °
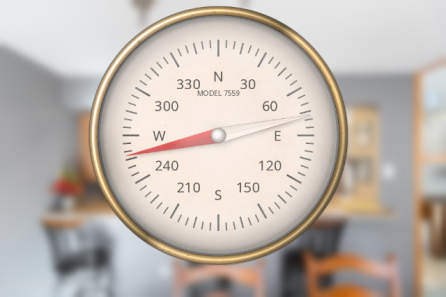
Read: 257.5 °
